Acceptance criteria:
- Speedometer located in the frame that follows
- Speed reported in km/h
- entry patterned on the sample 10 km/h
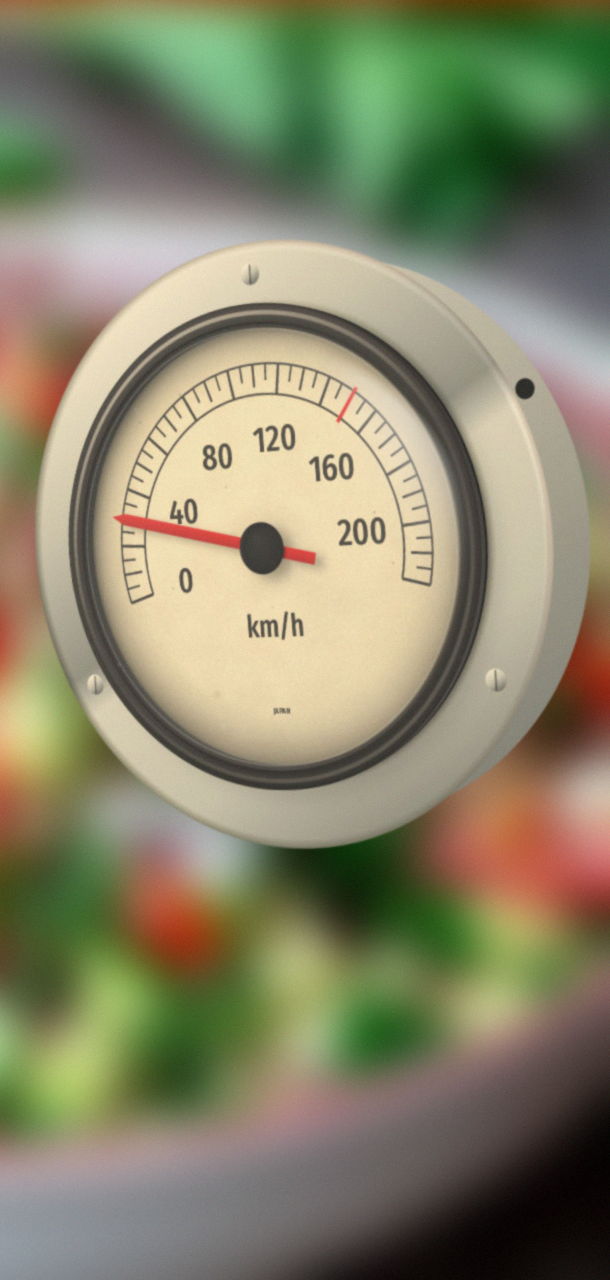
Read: 30 km/h
